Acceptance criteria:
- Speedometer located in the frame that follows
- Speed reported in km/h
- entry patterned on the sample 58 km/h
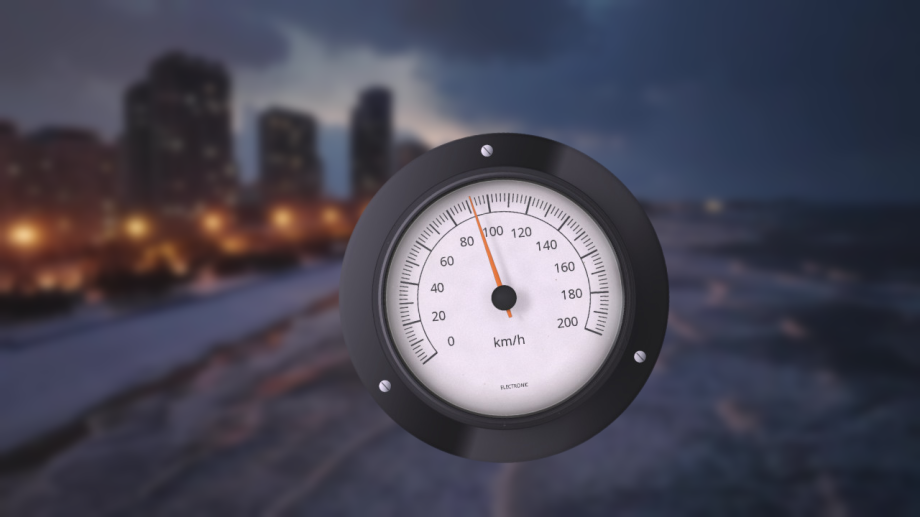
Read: 92 km/h
